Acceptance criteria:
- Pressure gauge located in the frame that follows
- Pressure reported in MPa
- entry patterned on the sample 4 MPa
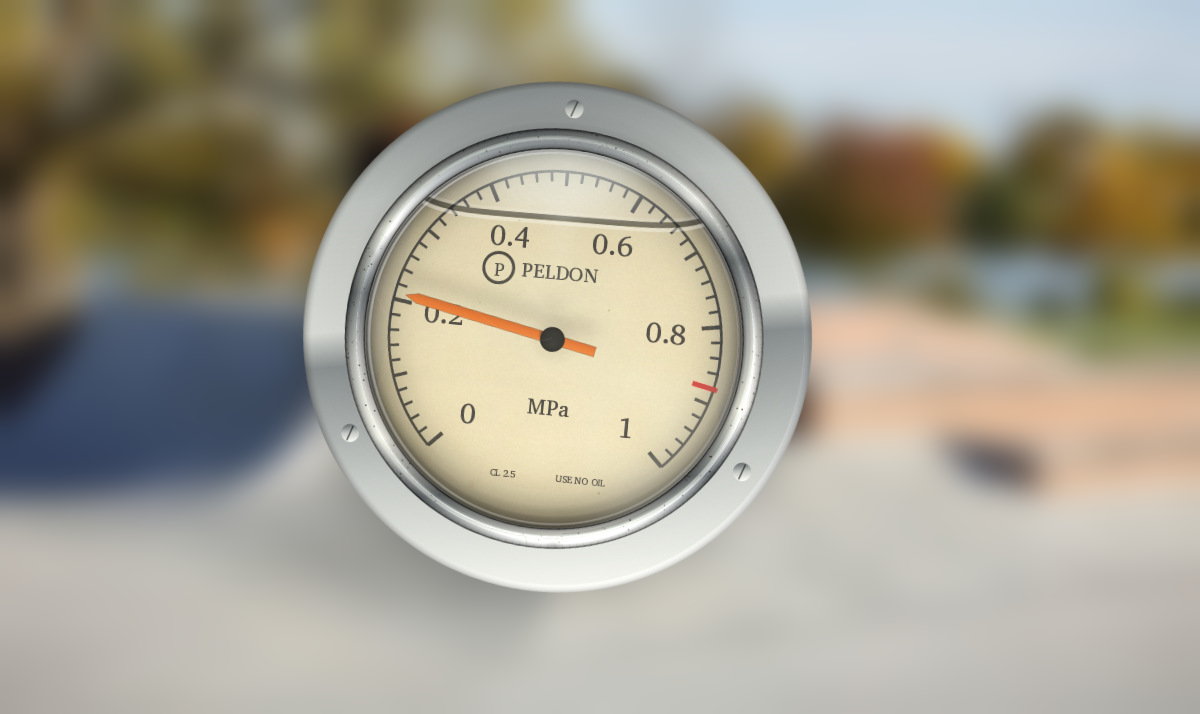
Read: 0.21 MPa
